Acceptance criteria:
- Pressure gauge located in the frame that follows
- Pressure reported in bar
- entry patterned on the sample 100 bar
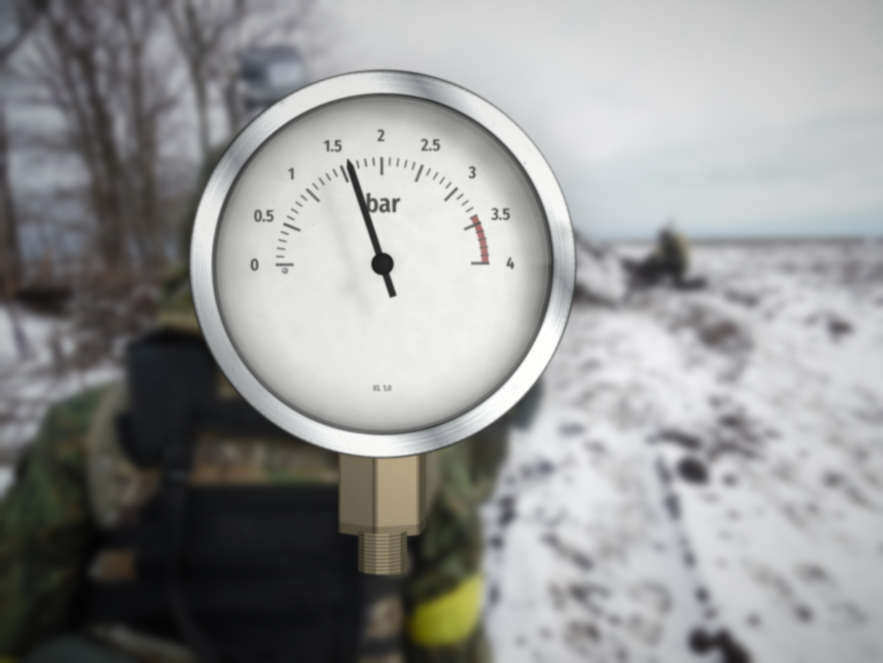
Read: 1.6 bar
